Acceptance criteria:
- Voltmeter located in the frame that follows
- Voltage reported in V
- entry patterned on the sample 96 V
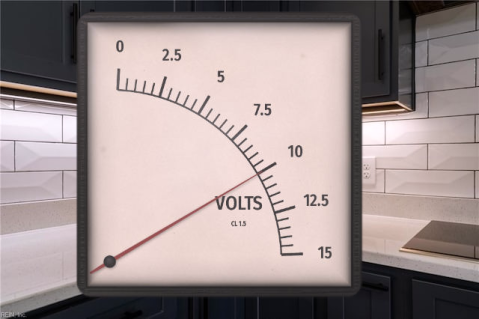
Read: 10 V
